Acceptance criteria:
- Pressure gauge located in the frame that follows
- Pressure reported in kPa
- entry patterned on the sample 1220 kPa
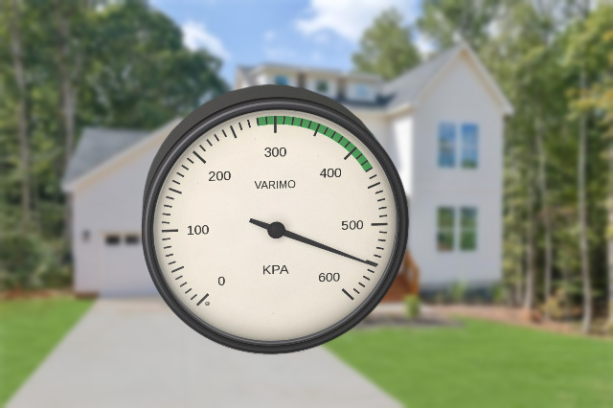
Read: 550 kPa
